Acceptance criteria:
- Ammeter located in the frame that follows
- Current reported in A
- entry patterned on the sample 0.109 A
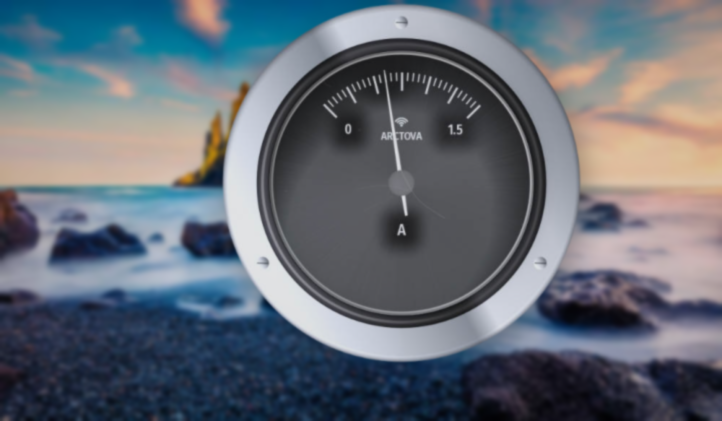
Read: 0.6 A
